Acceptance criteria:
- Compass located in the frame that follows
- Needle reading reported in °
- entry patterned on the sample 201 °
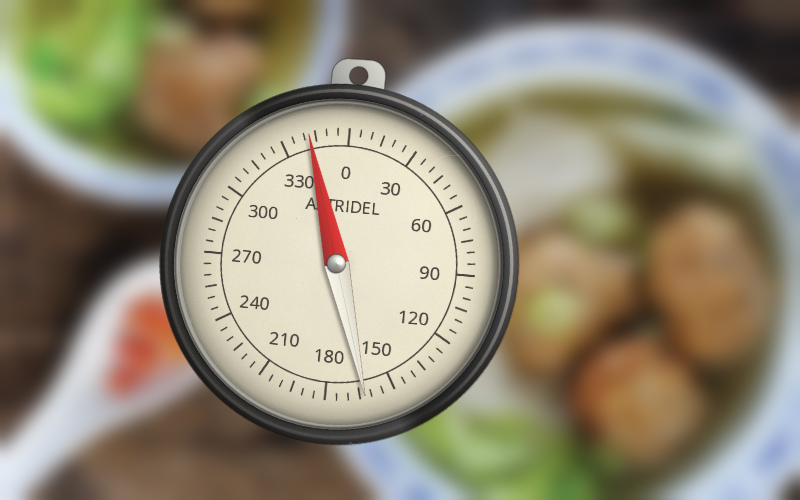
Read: 342.5 °
